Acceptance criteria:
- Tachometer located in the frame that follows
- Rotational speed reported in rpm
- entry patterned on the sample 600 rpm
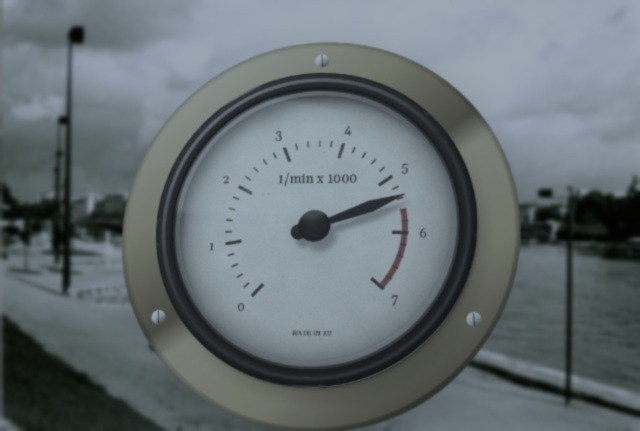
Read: 5400 rpm
